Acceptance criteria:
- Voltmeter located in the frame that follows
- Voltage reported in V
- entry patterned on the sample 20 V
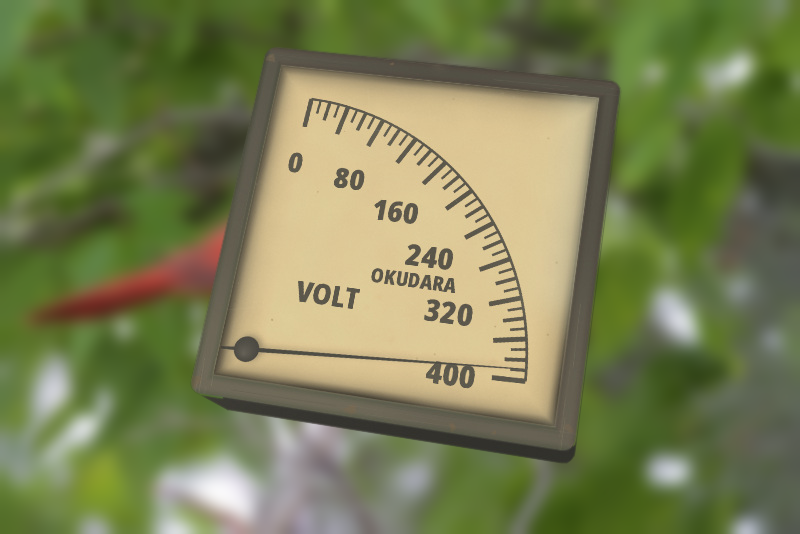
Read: 390 V
